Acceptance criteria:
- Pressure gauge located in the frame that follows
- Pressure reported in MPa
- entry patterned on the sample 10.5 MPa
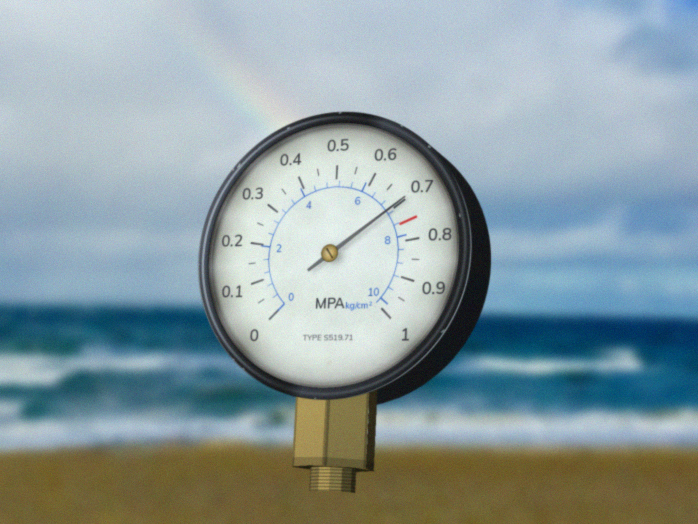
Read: 0.7 MPa
